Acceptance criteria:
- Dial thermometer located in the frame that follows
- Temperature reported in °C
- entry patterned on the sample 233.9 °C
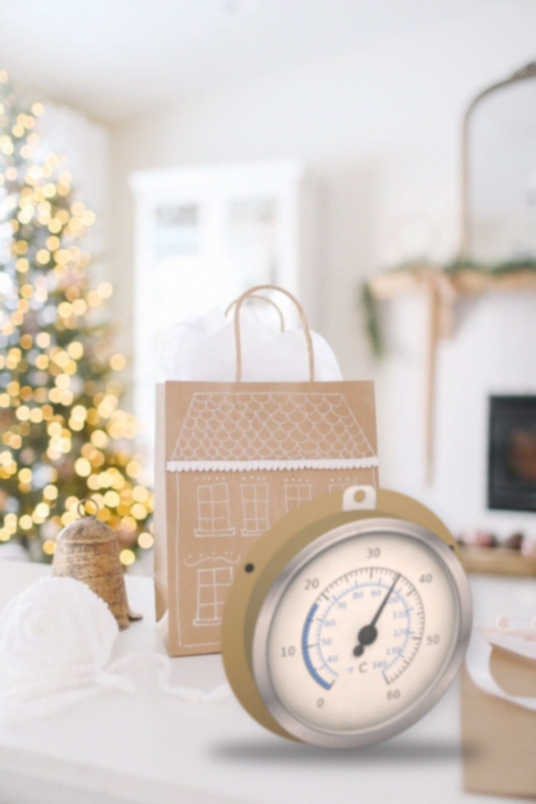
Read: 35 °C
